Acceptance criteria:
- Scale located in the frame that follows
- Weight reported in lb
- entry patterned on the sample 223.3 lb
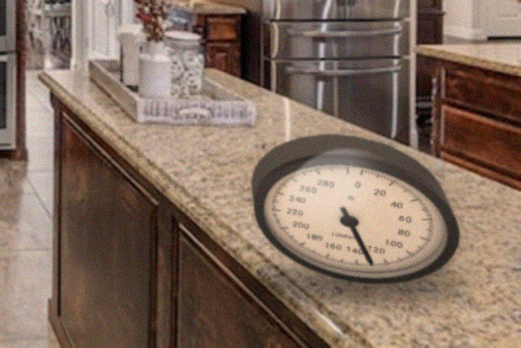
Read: 130 lb
